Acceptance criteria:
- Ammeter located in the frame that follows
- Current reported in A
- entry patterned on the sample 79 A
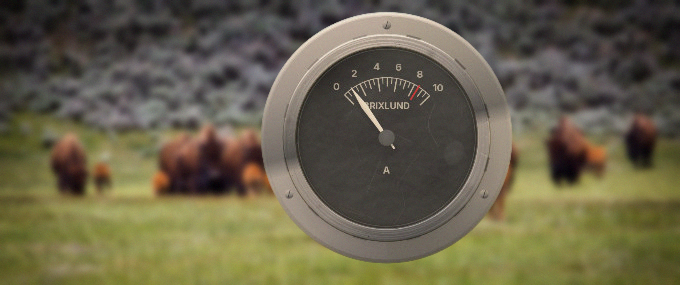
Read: 1 A
